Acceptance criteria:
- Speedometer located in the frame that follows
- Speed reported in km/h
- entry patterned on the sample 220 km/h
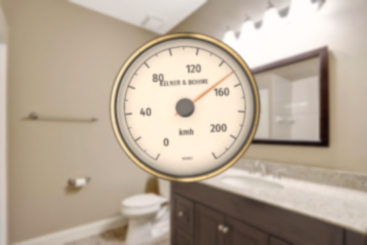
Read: 150 km/h
